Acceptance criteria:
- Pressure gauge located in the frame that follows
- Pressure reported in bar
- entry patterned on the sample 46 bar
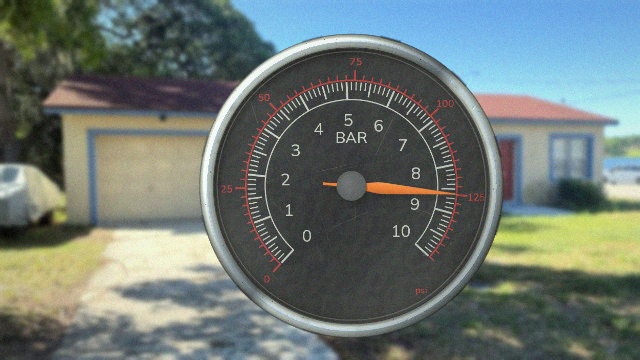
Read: 8.6 bar
